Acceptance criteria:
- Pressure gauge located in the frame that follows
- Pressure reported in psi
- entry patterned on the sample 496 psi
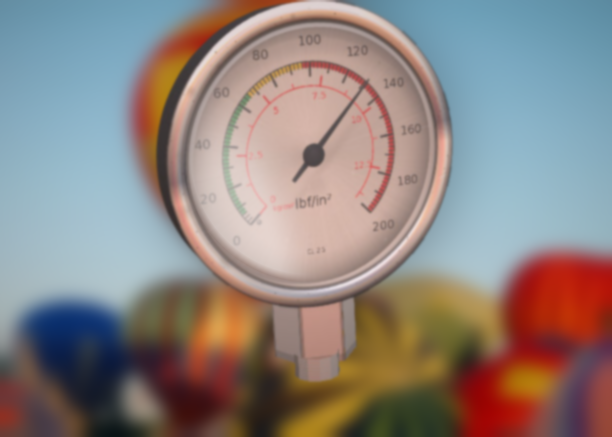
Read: 130 psi
